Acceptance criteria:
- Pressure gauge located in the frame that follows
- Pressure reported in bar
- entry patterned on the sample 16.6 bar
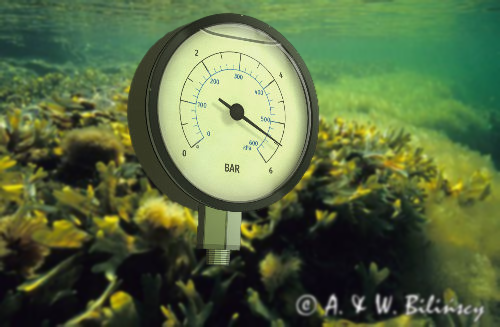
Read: 5.5 bar
